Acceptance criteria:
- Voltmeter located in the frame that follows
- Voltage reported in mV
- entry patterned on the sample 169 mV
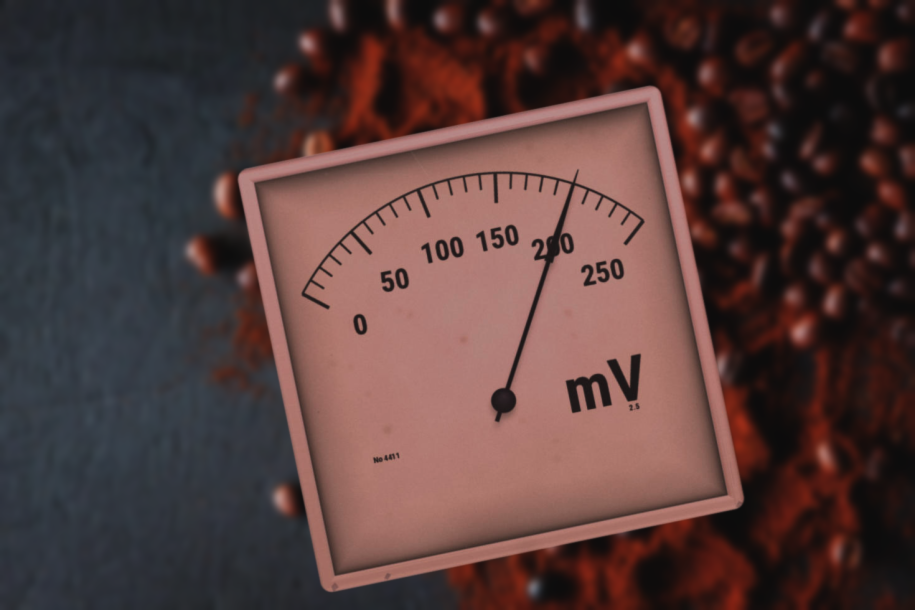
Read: 200 mV
